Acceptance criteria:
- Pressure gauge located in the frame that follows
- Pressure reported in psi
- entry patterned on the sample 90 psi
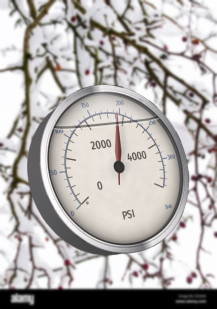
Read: 2800 psi
